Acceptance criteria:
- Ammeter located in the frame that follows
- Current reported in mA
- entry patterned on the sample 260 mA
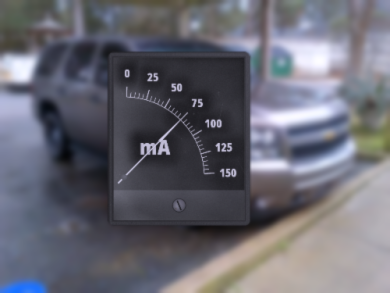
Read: 75 mA
